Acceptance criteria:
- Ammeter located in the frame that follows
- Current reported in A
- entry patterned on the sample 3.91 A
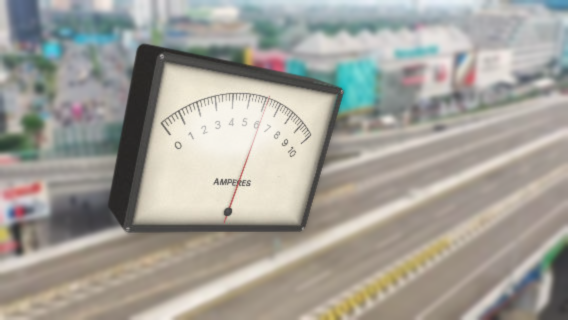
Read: 6 A
